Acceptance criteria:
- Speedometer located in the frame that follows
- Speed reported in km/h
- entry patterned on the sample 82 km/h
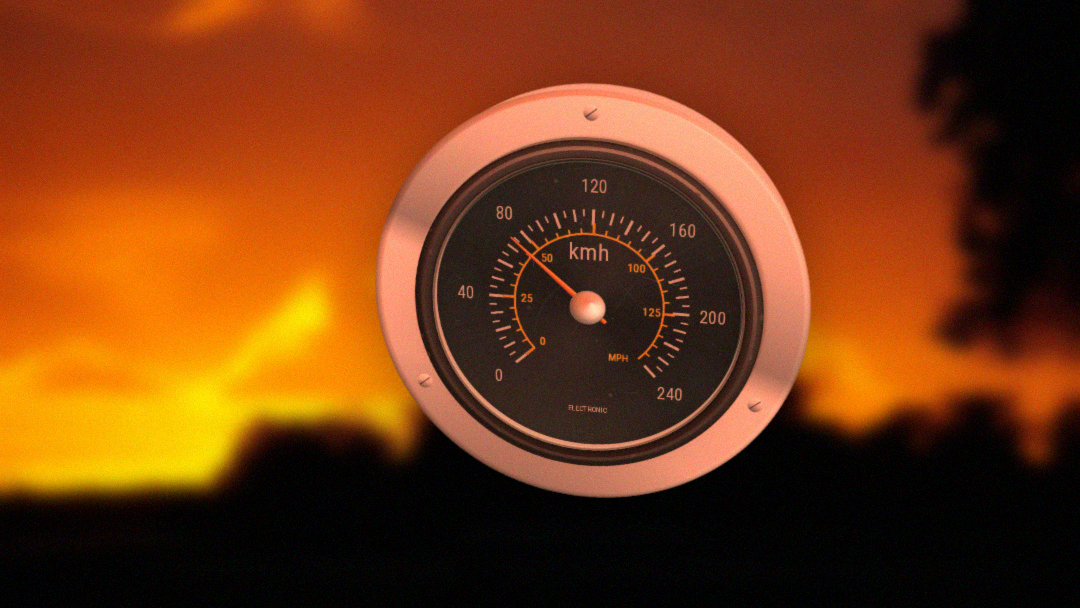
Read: 75 km/h
